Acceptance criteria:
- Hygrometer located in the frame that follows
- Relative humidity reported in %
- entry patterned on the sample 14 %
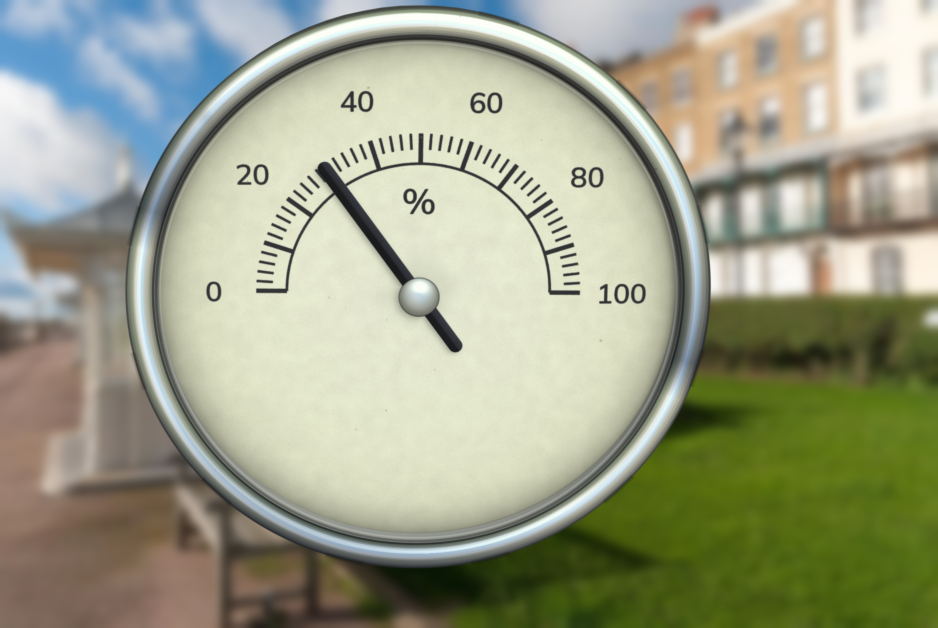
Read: 30 %
